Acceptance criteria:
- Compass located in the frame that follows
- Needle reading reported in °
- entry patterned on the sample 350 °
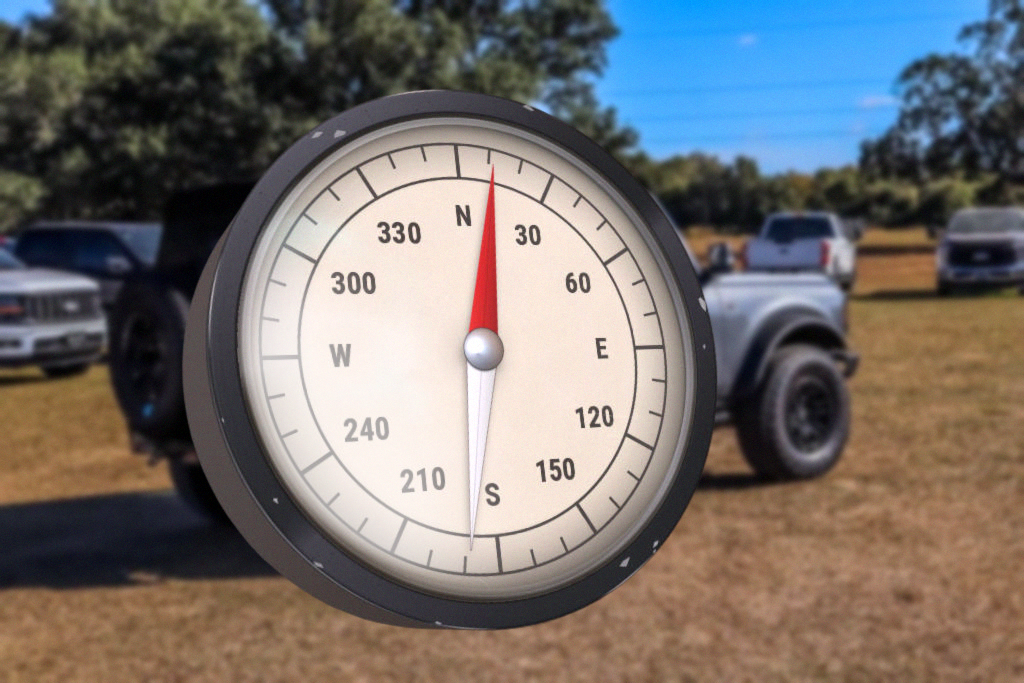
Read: 10 °
